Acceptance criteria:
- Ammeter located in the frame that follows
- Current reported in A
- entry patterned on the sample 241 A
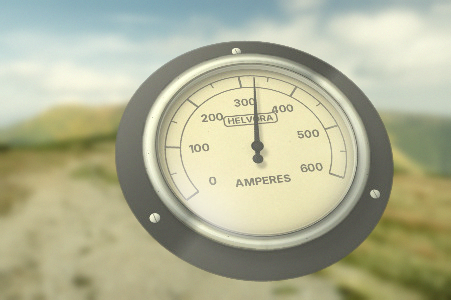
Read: 325 A
